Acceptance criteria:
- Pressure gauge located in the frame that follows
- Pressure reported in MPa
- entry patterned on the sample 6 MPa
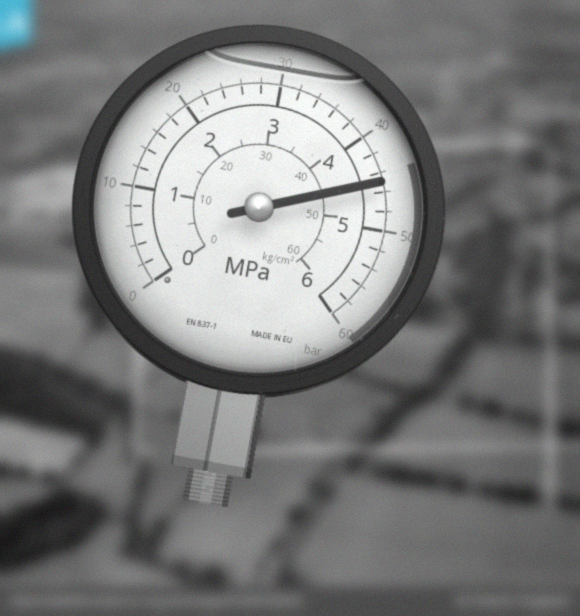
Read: 4.5 MPa
